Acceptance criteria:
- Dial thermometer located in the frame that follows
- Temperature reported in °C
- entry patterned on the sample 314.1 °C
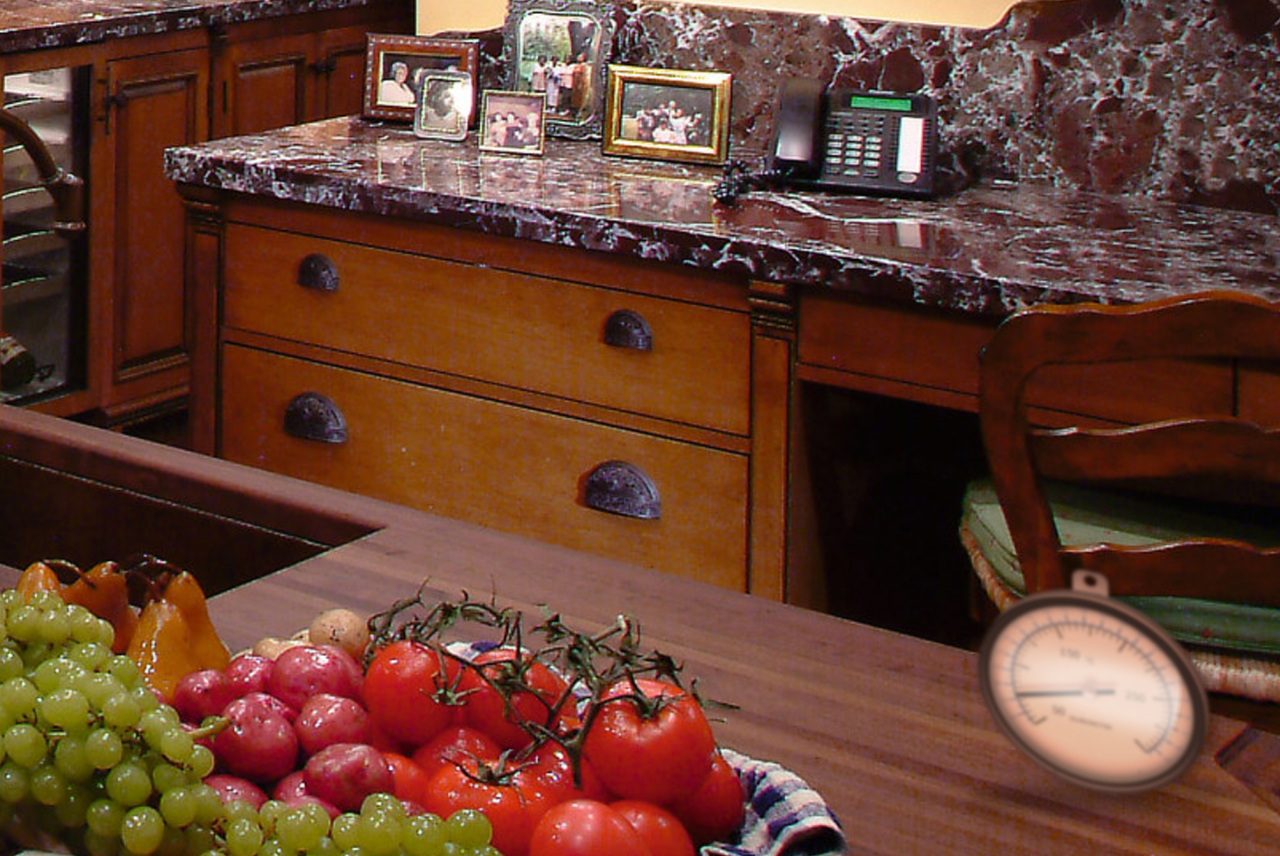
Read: 75 °C
